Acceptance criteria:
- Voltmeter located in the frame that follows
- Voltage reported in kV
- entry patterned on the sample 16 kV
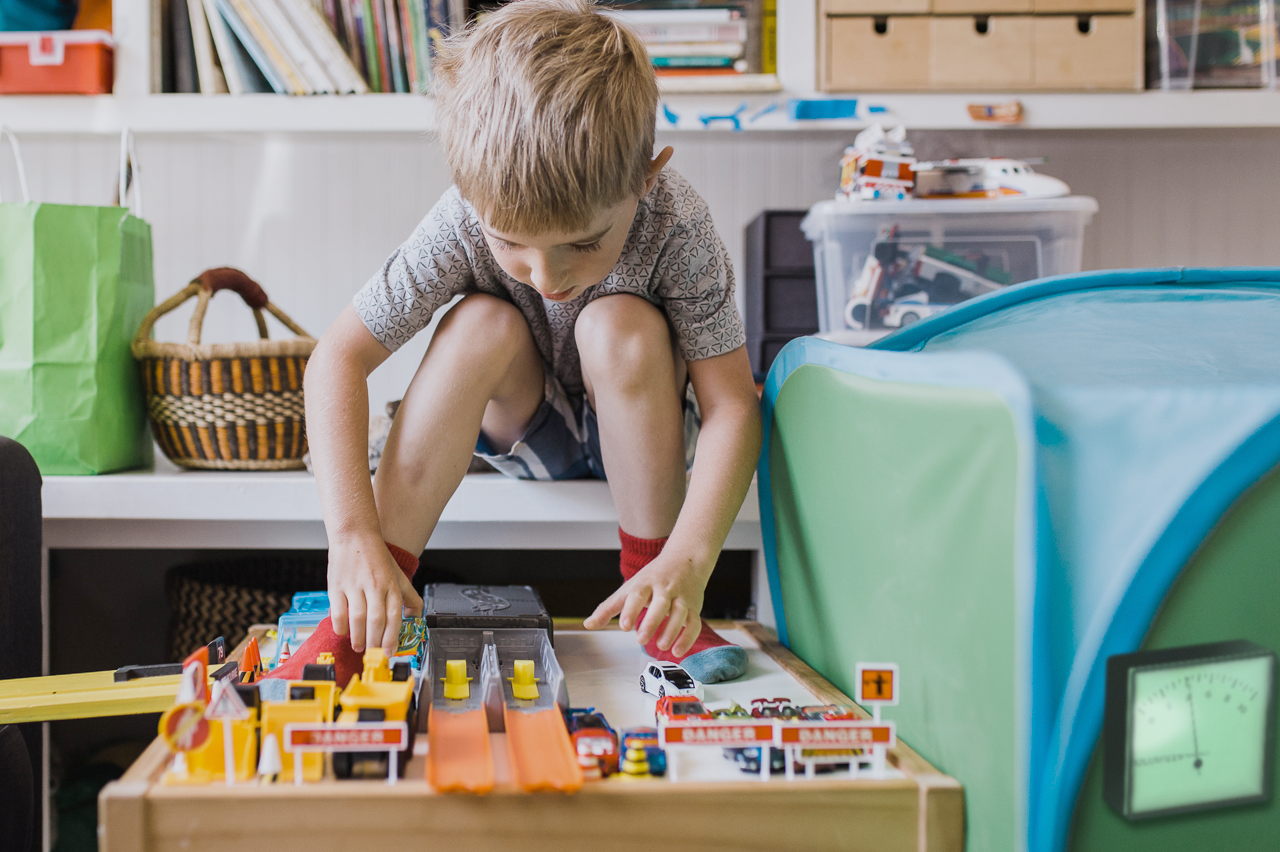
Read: 4 kV
